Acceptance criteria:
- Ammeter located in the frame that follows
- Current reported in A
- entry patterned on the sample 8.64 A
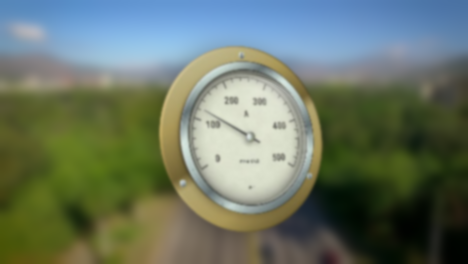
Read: 120 A
